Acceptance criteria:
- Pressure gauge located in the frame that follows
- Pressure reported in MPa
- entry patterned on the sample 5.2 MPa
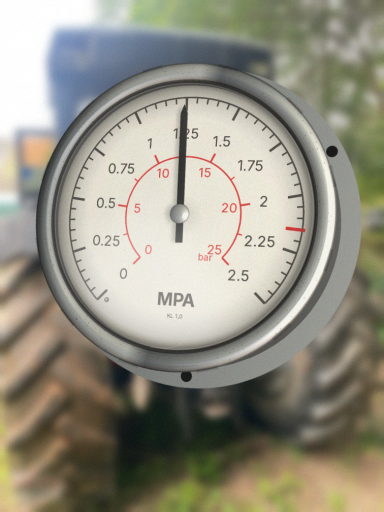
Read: 1.25 MPa
